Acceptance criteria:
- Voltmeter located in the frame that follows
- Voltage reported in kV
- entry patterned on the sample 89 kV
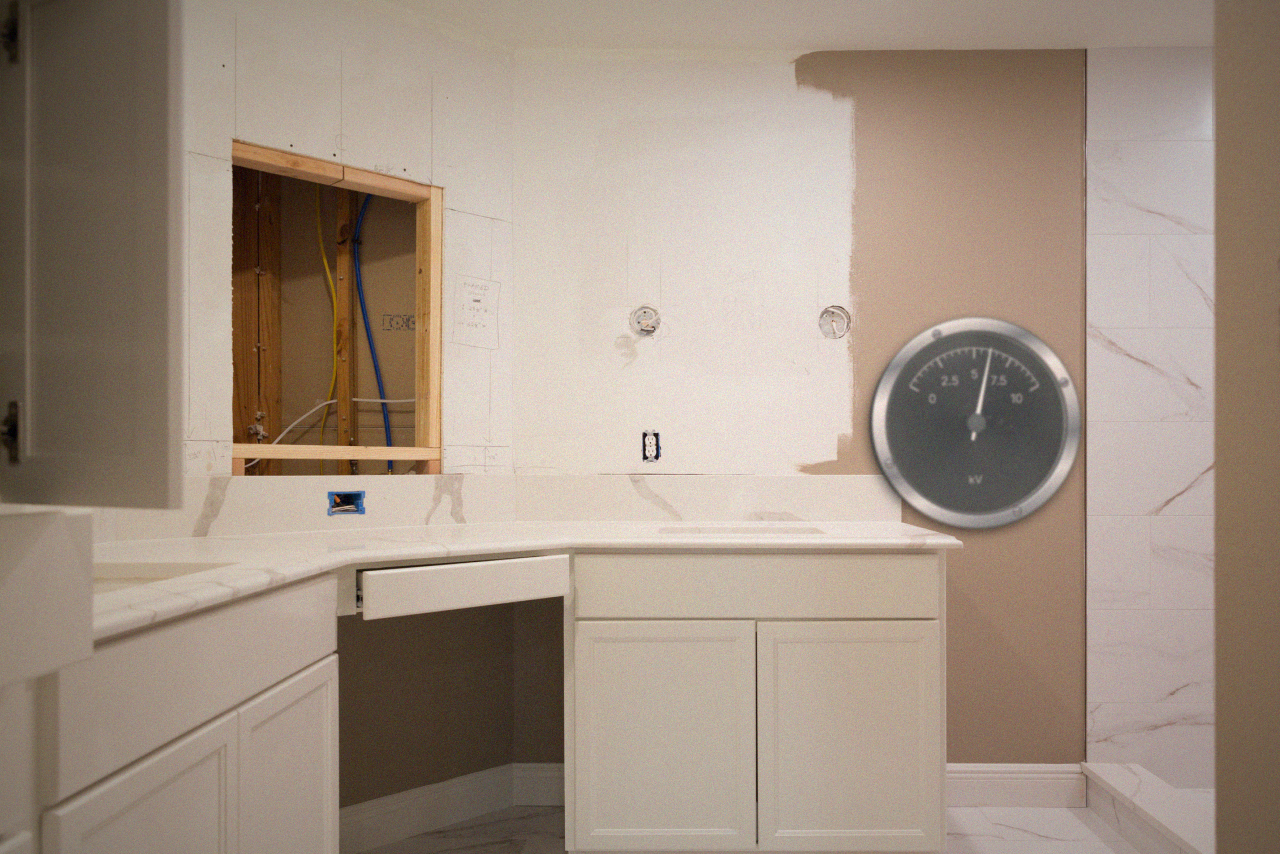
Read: 6 kV
